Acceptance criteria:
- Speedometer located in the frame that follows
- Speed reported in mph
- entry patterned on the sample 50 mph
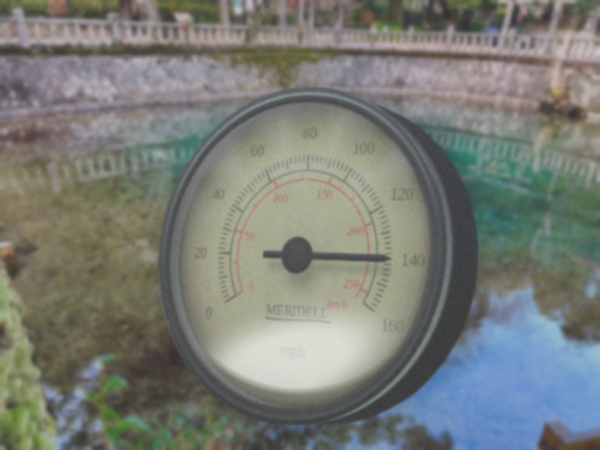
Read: 140 mph
